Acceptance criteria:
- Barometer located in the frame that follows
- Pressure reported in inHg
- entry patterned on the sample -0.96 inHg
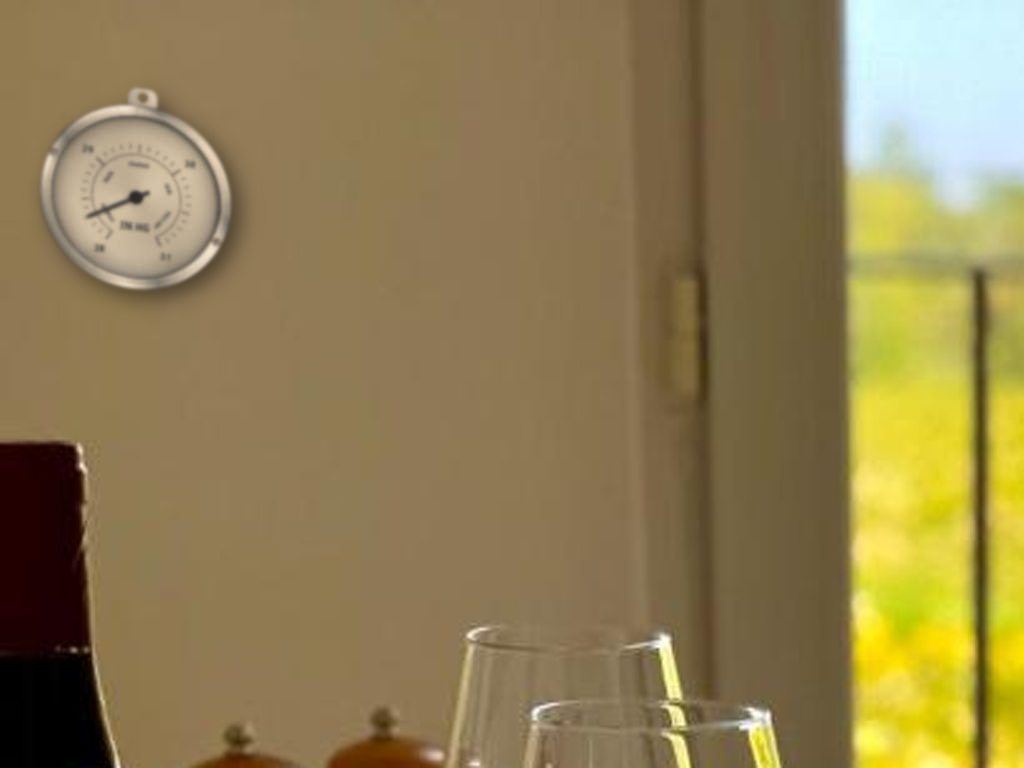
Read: 28.3 inHg
